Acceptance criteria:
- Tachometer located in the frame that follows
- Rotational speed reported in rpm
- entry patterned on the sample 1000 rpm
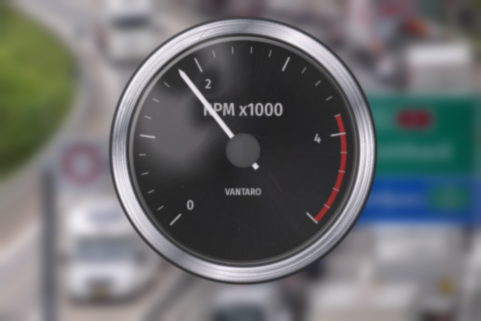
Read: 1800 rpm
